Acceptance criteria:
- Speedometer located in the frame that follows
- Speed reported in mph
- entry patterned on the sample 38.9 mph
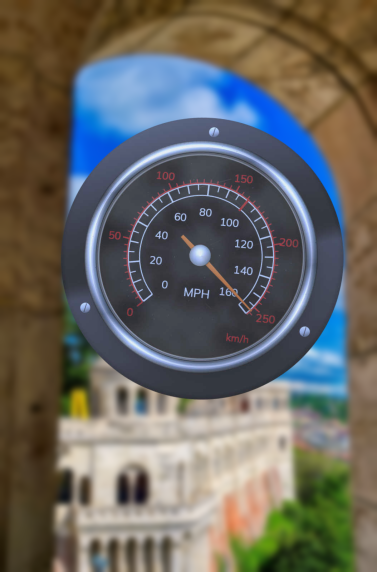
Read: 157.5 mph
